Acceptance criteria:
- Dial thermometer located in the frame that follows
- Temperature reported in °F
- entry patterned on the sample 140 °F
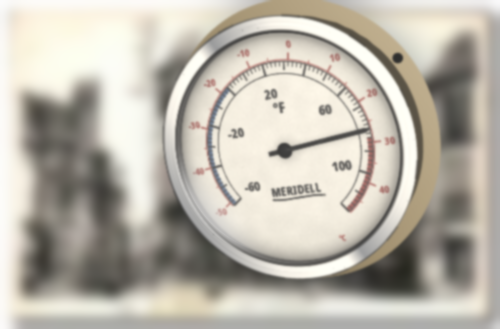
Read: 80 °F
